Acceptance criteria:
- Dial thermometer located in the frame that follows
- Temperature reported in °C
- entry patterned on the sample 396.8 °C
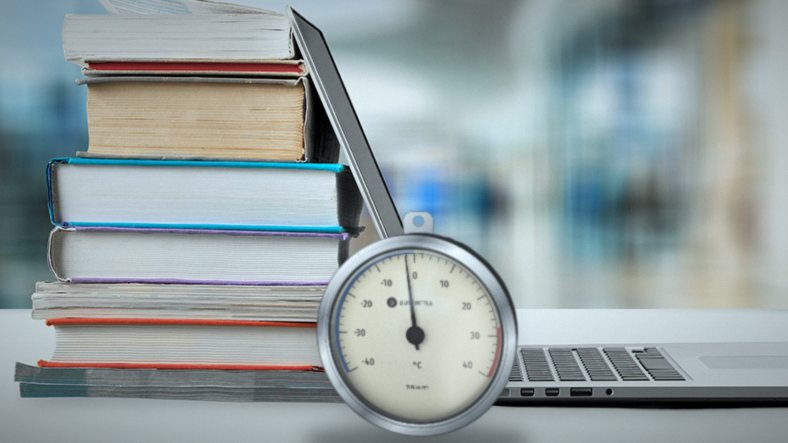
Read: -2 °C
